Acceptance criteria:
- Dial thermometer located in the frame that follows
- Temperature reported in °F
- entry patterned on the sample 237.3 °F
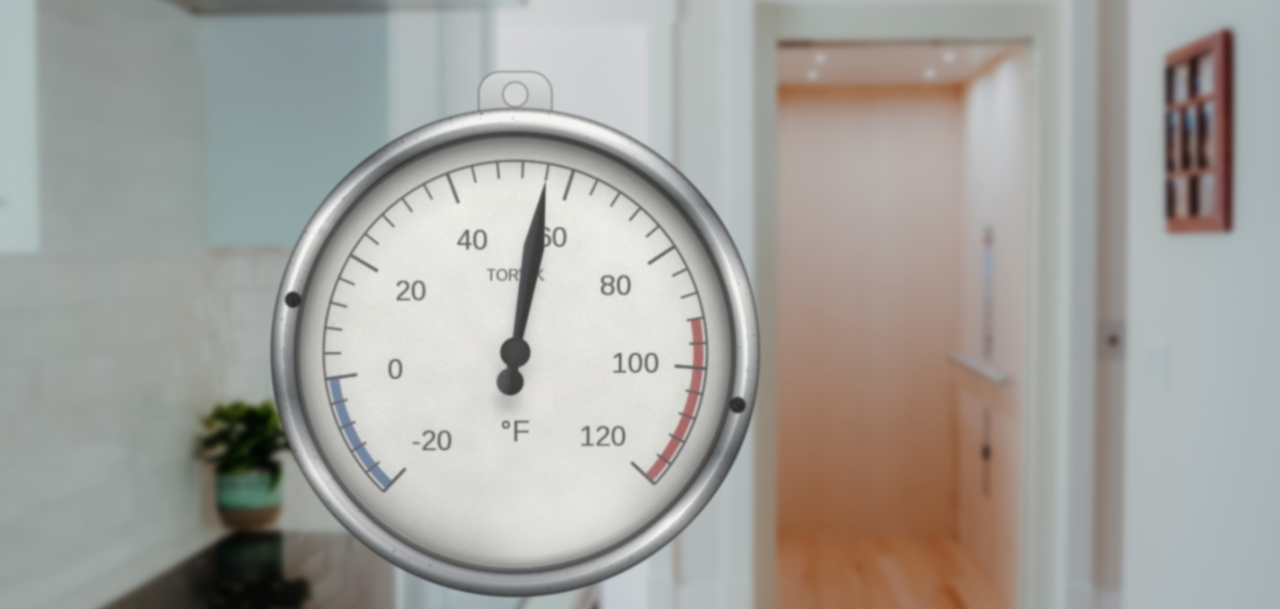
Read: 56 °F
